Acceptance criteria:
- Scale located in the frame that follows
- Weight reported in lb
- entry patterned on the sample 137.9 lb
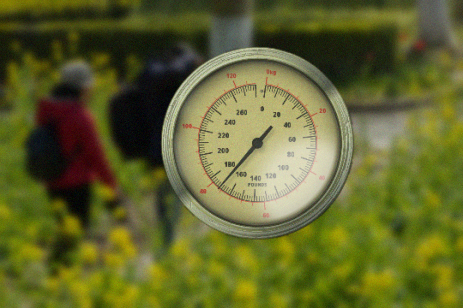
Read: 170 lb
